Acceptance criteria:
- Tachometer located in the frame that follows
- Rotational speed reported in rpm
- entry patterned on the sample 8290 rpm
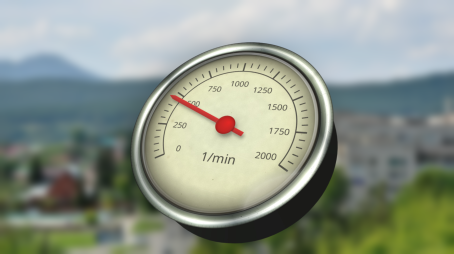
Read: 450 rpm
